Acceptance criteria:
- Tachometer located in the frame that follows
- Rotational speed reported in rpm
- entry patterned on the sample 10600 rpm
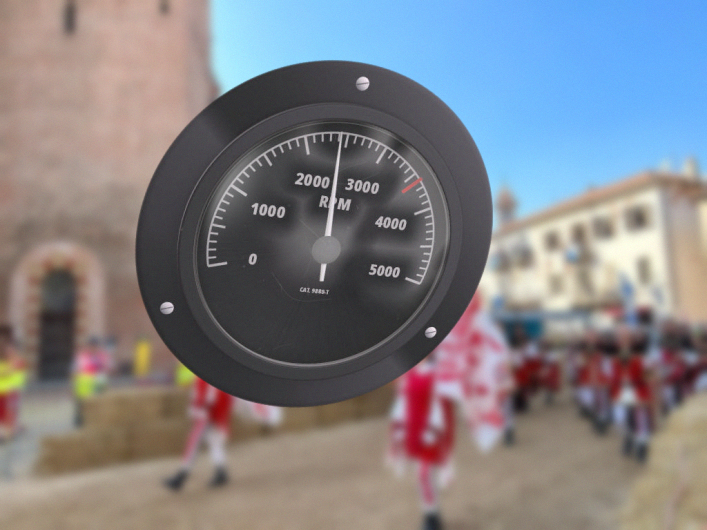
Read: 2400 rpm
